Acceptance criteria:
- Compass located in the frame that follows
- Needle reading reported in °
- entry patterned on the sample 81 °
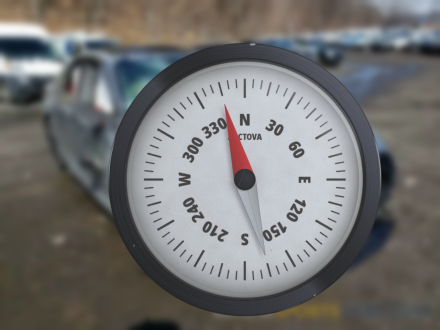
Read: 345 °
